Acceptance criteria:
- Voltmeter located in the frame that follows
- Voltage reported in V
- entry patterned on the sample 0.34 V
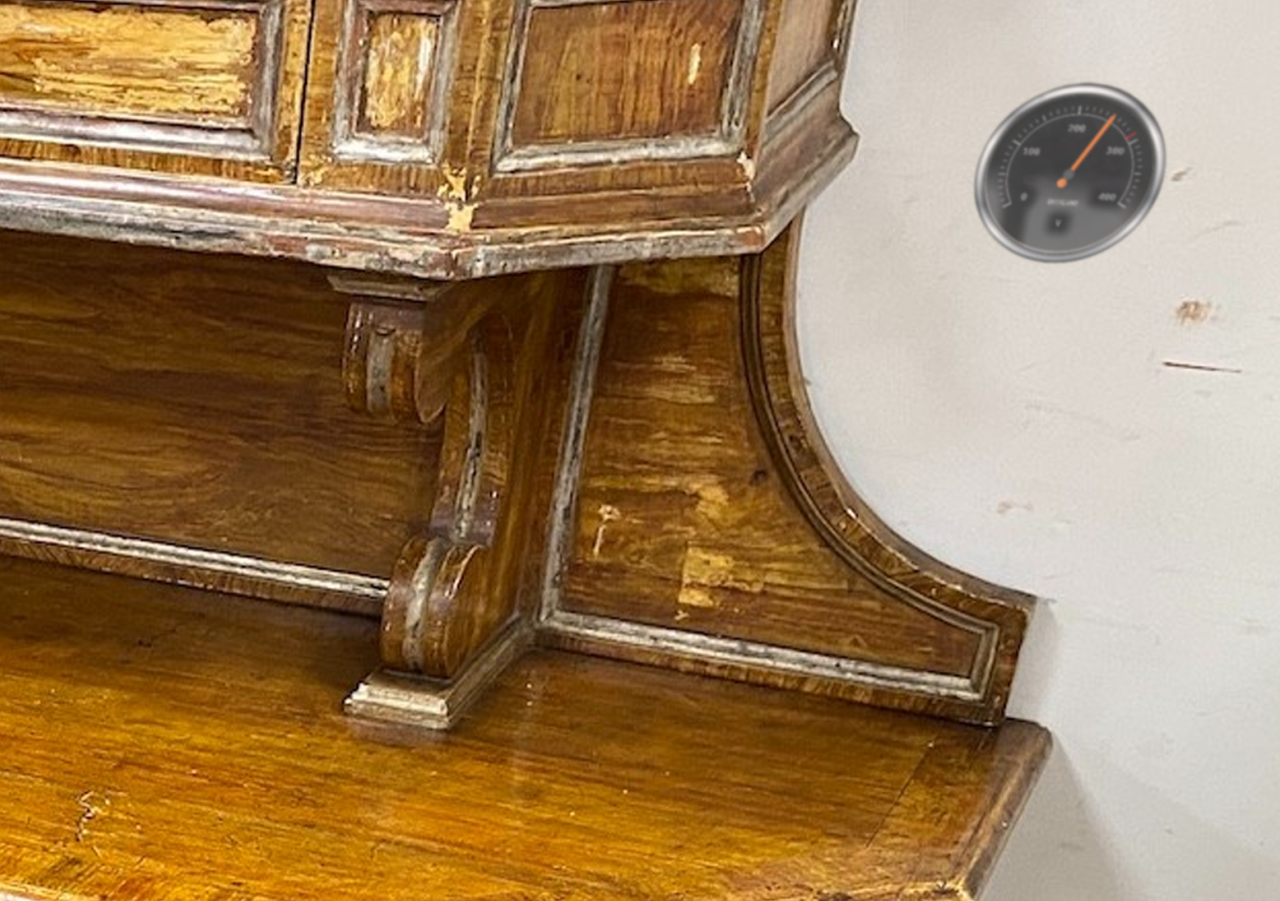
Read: 250 V
